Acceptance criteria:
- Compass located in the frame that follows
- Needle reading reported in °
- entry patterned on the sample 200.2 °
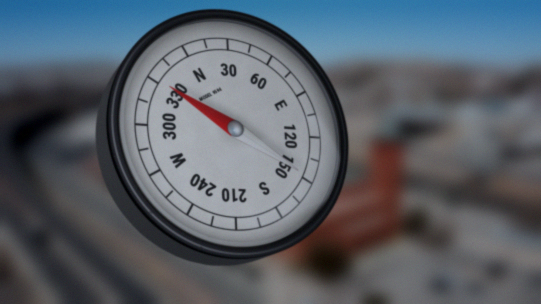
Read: 330 °
